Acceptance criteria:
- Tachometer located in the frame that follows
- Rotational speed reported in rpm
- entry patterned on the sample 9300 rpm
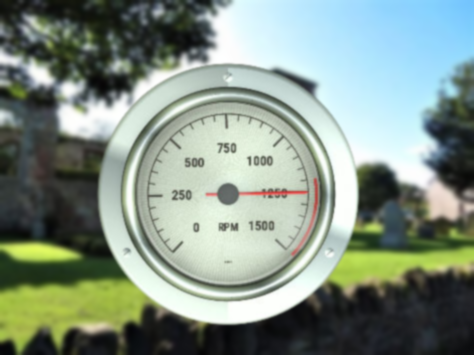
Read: 1250 rpm
